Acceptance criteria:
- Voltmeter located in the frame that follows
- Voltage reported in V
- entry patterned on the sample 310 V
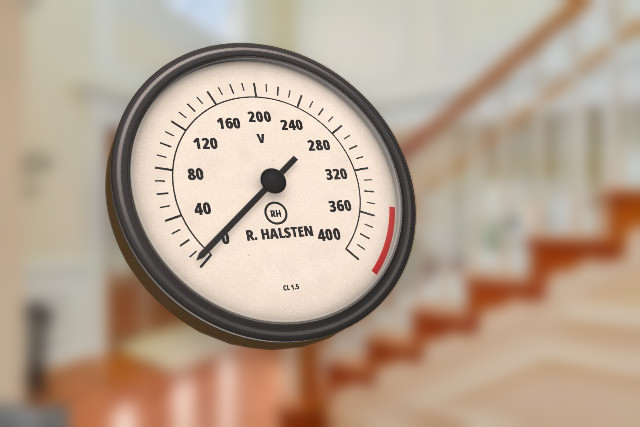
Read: 5 V
